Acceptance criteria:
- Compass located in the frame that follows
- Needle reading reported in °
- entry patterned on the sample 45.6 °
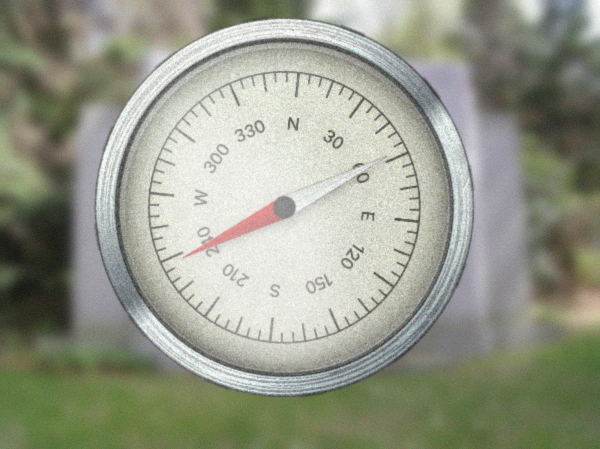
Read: 237.5 °
